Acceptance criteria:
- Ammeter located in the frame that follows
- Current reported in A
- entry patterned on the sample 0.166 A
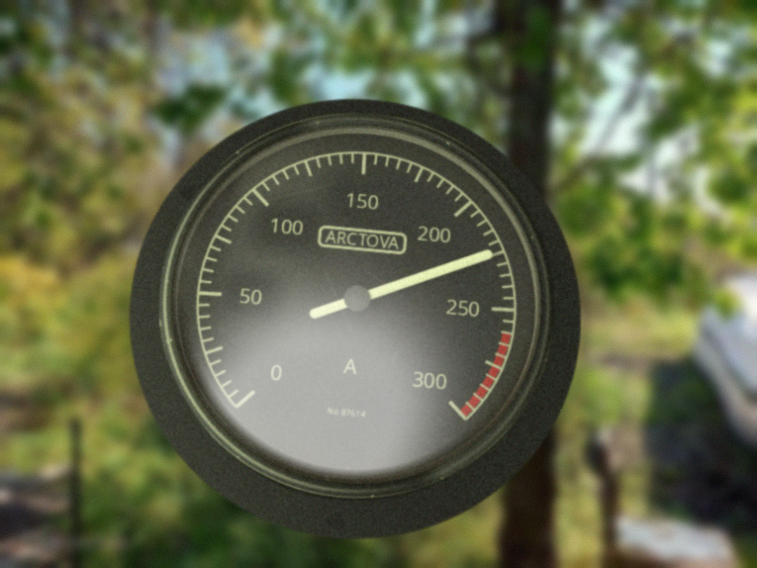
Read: 225 A
